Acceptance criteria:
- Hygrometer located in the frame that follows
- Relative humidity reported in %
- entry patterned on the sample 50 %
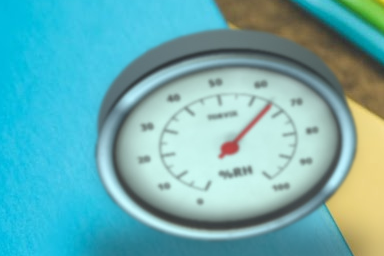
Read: 65 %
